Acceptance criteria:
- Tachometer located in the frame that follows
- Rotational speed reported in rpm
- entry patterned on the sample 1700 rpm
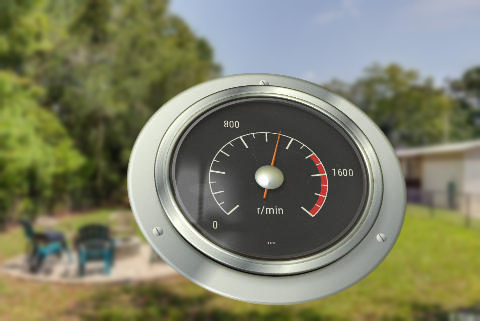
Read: 1100 rpm
